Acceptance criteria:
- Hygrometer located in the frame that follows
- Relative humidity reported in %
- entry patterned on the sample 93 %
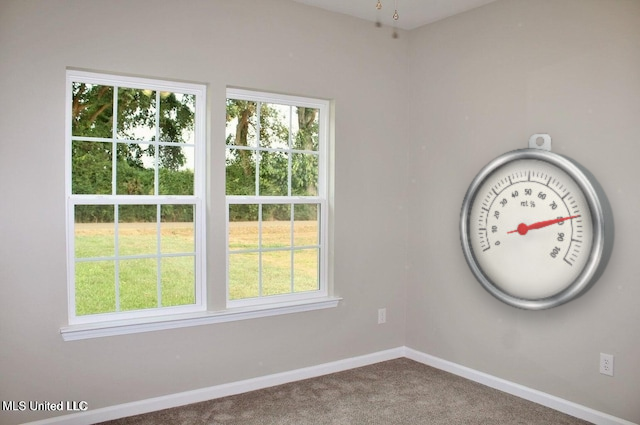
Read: 80 %
